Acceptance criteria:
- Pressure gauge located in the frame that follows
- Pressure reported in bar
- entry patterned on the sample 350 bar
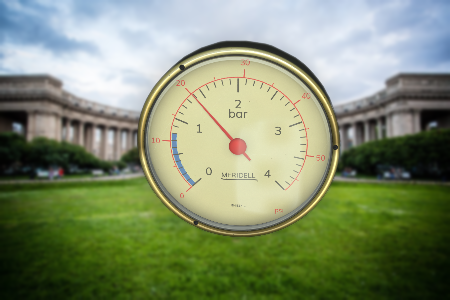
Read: 1.4 bar
